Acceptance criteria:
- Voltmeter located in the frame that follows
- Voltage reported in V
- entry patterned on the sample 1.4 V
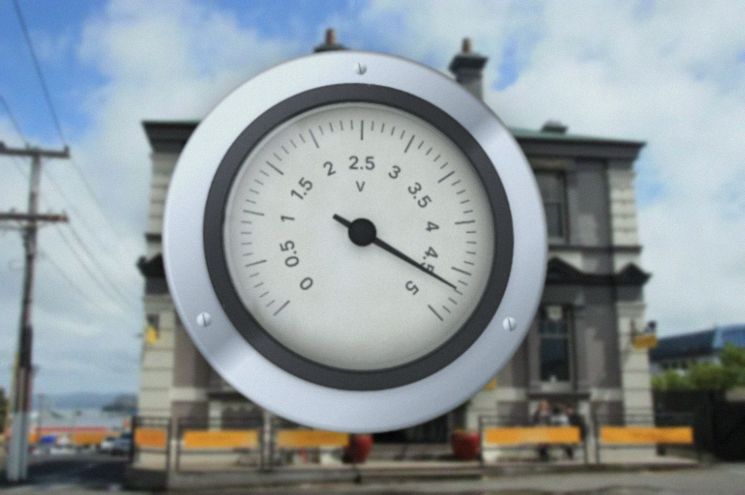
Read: 4.7 V
